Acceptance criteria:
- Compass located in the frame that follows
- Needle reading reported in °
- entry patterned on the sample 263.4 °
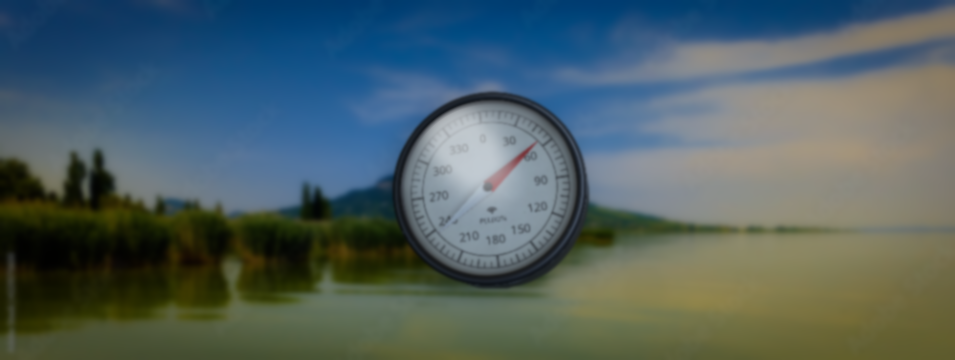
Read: 55 °
